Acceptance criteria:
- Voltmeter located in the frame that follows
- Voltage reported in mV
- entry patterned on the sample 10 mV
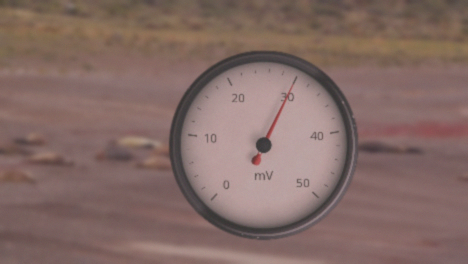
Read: 30 mV
